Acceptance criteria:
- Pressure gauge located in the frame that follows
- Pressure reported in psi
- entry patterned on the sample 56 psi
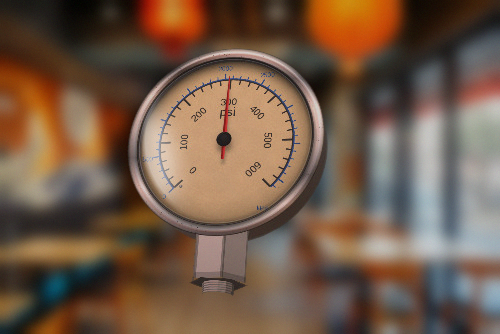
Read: 300 psi
